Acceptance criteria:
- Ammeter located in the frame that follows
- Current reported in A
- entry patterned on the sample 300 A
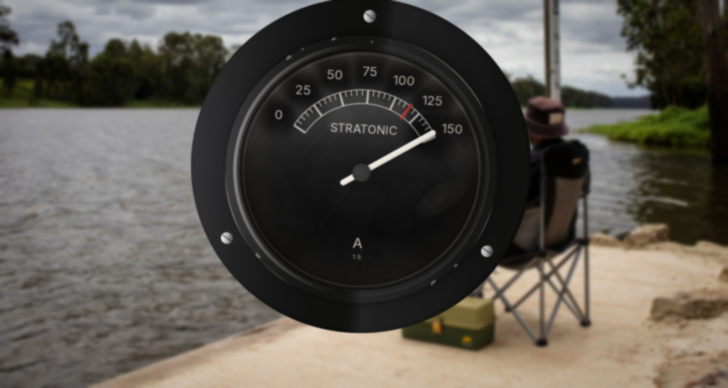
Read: 145 A
